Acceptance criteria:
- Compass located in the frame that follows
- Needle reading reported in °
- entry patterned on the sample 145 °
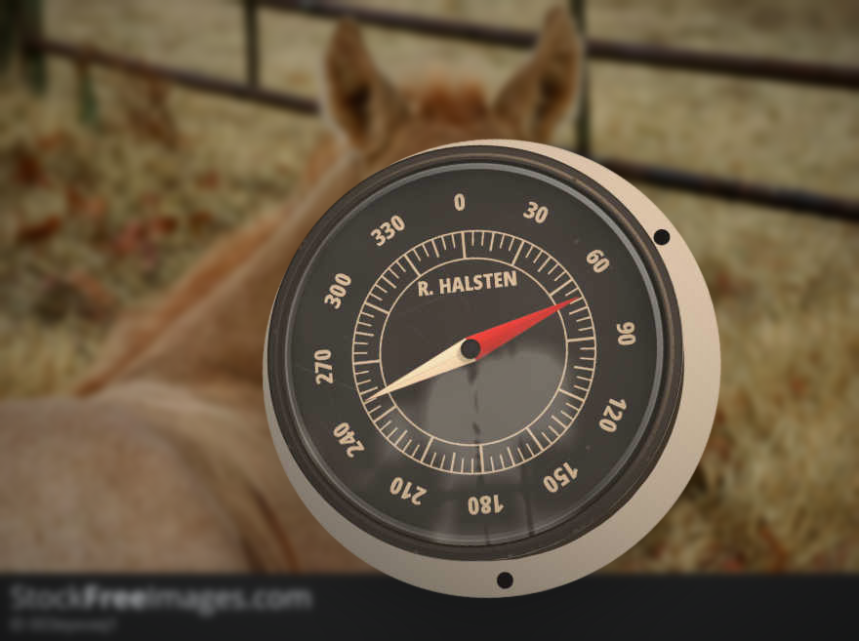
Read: 70 °
